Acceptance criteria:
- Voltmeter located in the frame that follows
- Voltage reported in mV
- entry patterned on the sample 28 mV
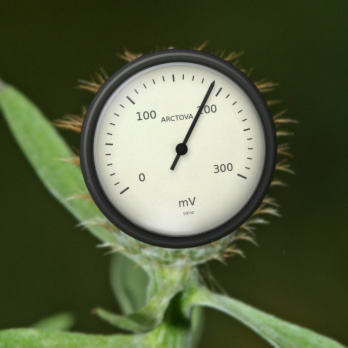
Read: 190 mV
